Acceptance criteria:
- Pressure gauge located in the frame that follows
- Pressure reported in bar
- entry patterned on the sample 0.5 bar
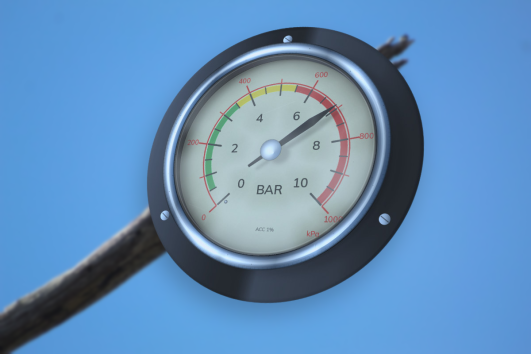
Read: 7 bar
